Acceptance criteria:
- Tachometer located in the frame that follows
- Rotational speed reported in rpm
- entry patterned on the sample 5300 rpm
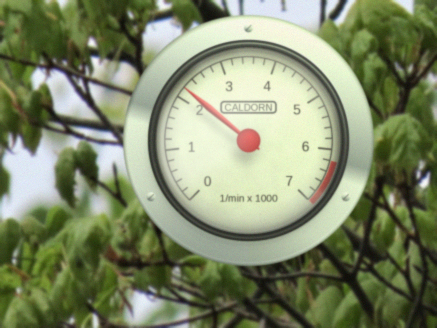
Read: 2200 rpm
